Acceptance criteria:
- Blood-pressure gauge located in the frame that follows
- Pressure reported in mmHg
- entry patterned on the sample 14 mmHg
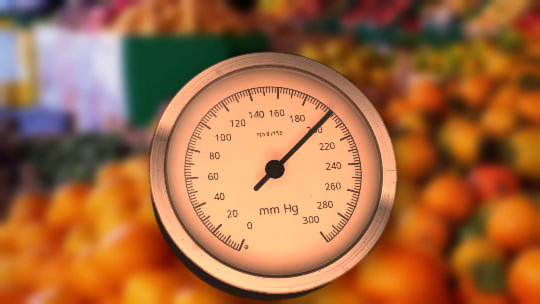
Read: 200 mmHg
